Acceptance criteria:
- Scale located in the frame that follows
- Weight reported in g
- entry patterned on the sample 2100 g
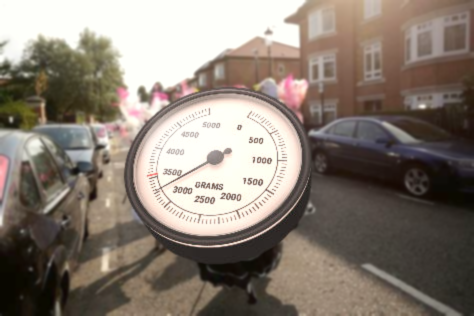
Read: 3250 g
